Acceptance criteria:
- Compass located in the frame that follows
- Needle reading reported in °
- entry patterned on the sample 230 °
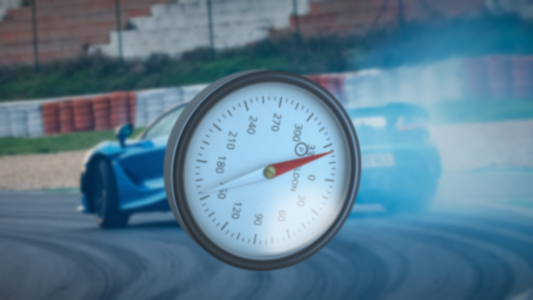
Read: 335 °
